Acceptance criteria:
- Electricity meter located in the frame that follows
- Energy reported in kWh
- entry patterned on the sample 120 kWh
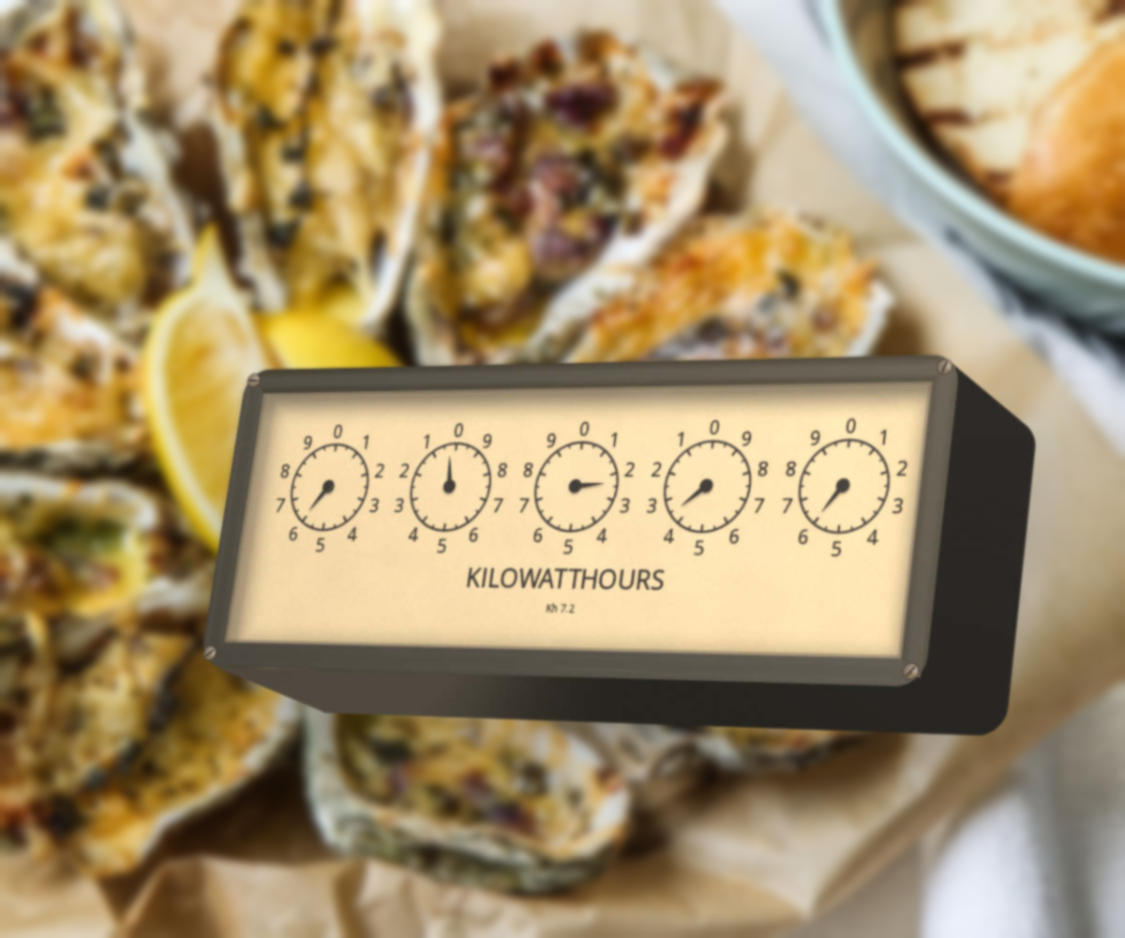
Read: 60236 kWh
